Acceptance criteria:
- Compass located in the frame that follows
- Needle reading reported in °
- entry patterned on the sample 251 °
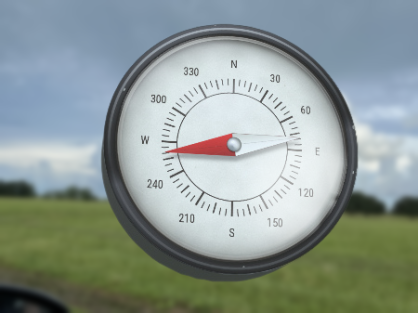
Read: 260 °
